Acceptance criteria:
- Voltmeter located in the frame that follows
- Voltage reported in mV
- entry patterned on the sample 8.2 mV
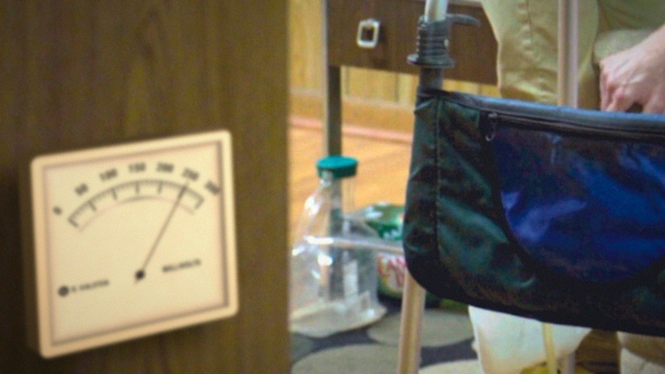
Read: 250 mV
